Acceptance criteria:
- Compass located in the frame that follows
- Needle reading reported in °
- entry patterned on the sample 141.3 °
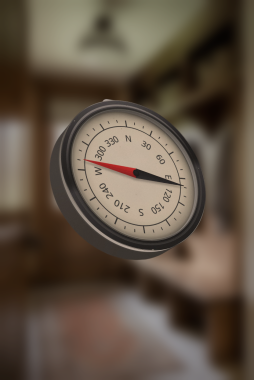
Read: 280 °
